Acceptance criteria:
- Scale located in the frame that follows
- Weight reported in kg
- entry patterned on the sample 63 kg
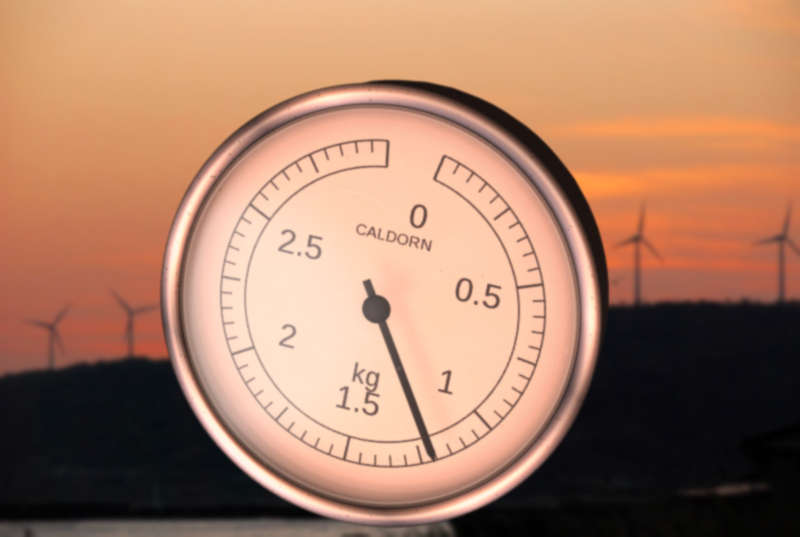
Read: 1.2 kg
